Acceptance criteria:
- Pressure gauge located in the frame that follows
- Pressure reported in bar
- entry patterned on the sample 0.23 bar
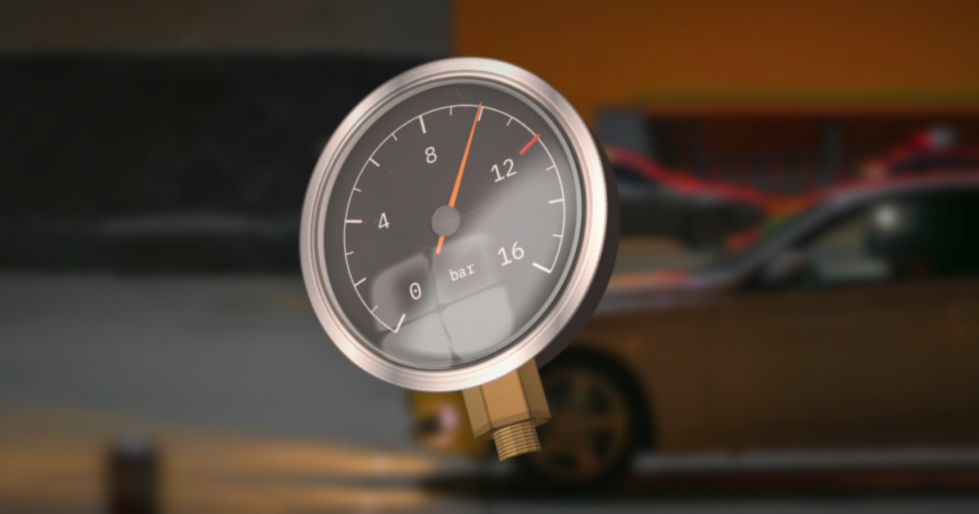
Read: 10 bar
